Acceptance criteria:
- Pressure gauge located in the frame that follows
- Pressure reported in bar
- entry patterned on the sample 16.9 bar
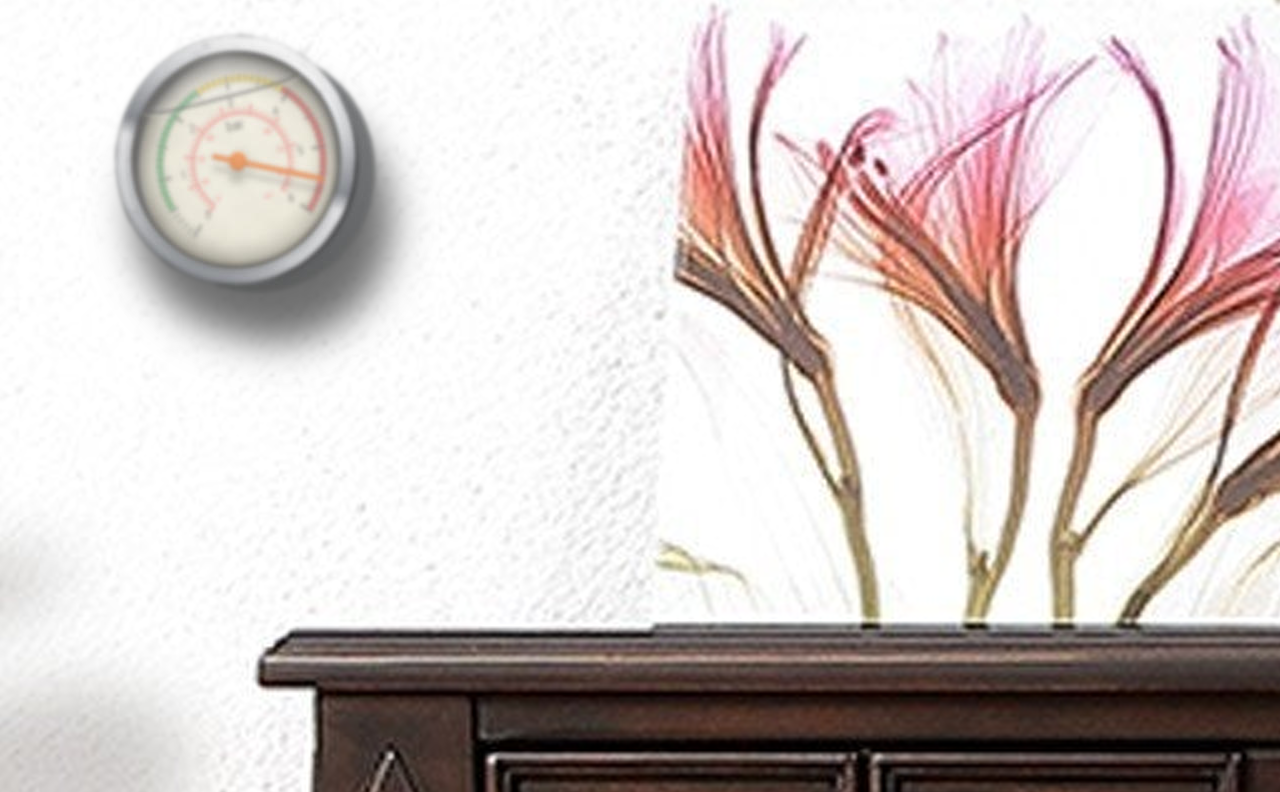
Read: 5.5 bar
